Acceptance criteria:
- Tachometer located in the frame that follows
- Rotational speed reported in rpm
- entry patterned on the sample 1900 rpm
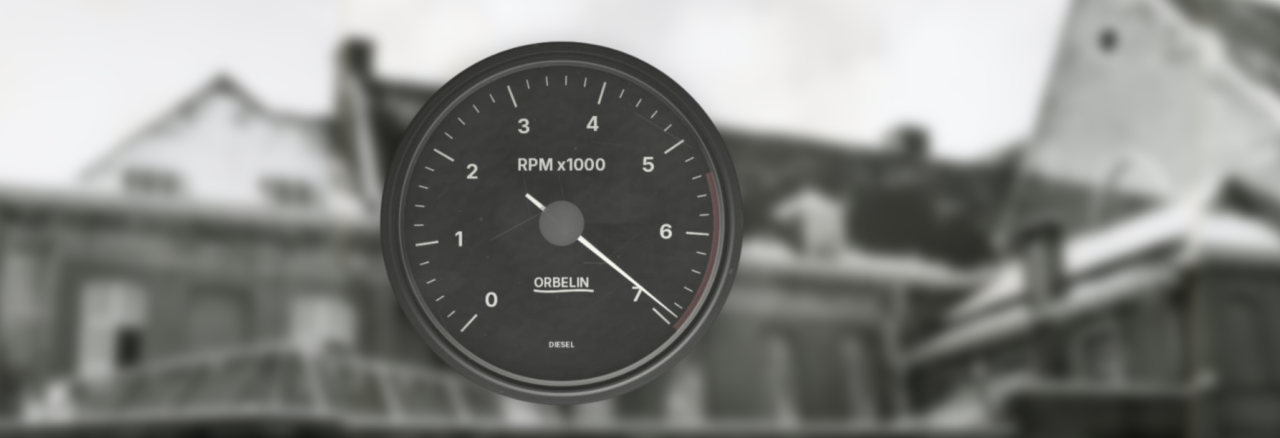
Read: 6900 rpm
